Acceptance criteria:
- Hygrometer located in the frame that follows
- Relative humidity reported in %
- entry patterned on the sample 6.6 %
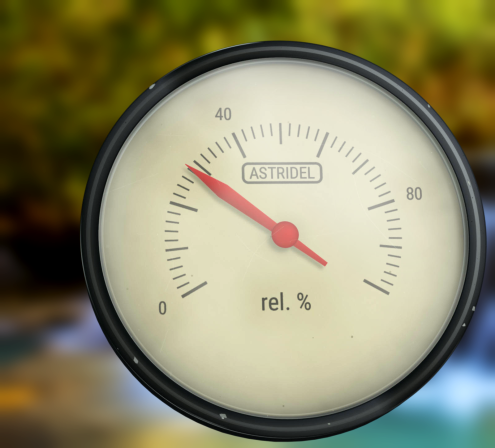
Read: 28 %
